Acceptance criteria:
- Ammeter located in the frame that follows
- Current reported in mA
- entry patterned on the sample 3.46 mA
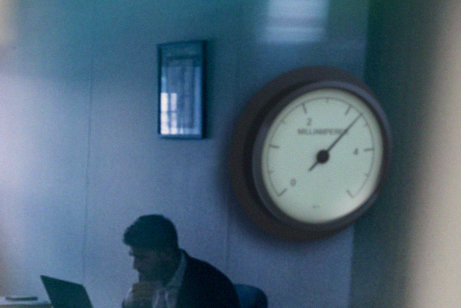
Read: 3.25 mA
